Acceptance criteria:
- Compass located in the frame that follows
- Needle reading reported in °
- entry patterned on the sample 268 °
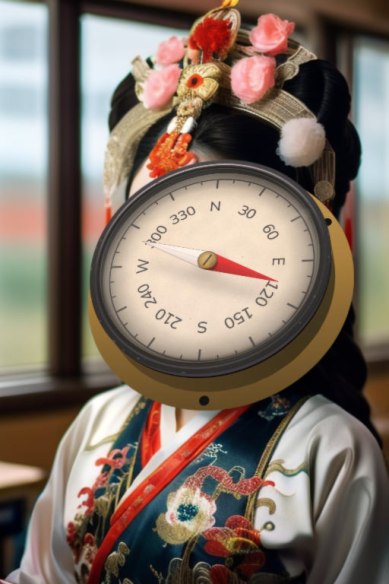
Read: 110 °
